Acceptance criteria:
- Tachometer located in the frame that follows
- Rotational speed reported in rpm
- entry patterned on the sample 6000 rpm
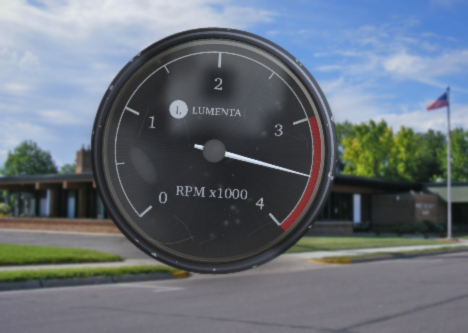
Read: 3500 rpm
